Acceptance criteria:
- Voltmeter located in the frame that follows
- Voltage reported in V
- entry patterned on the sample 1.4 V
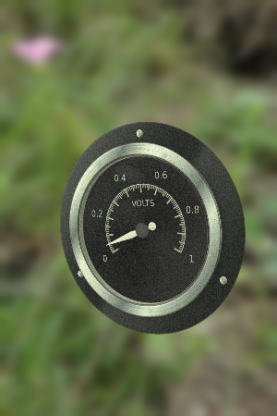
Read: 0.05 V
